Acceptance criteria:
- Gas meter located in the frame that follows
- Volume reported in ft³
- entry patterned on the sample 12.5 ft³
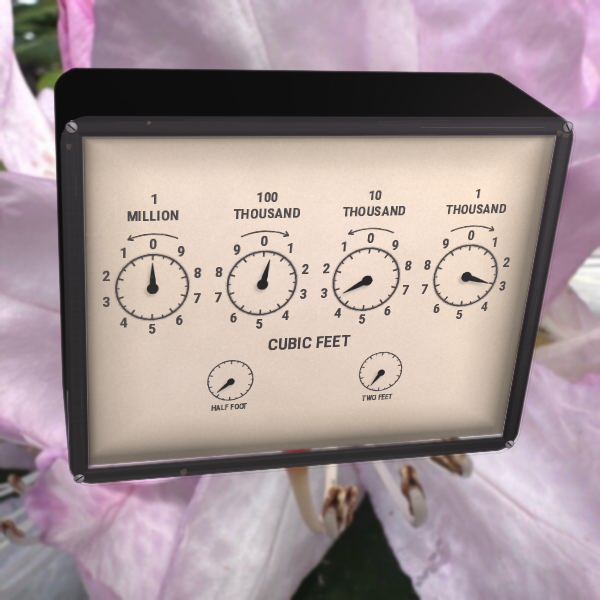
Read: 3300 ft³
